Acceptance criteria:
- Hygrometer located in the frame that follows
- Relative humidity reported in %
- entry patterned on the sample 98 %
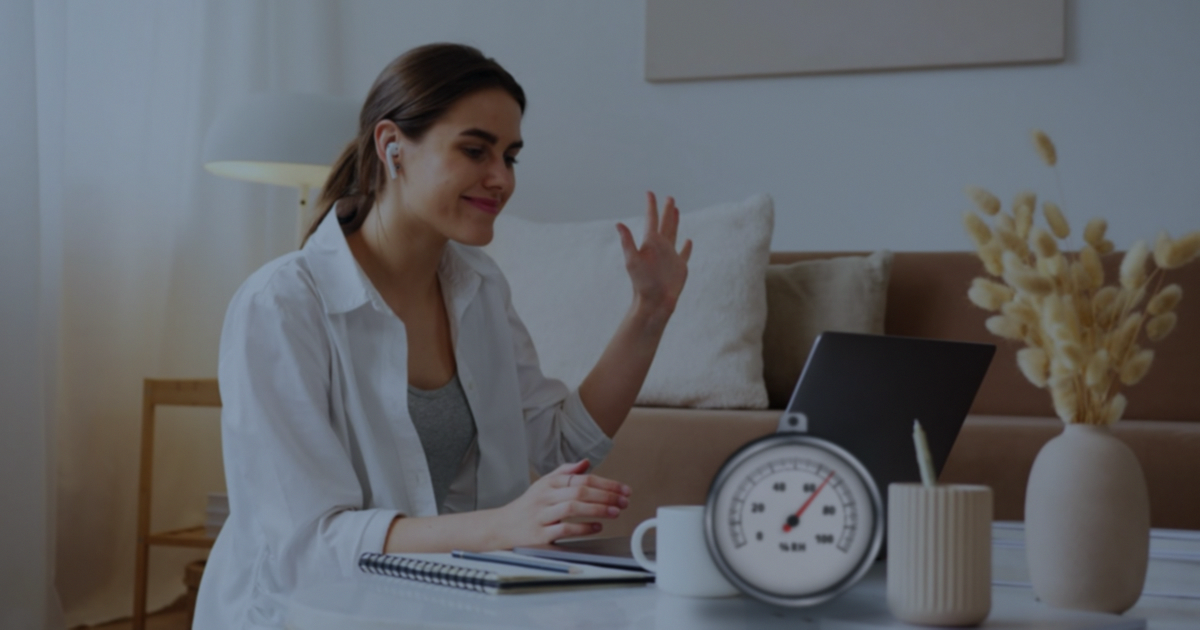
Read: 65 %
